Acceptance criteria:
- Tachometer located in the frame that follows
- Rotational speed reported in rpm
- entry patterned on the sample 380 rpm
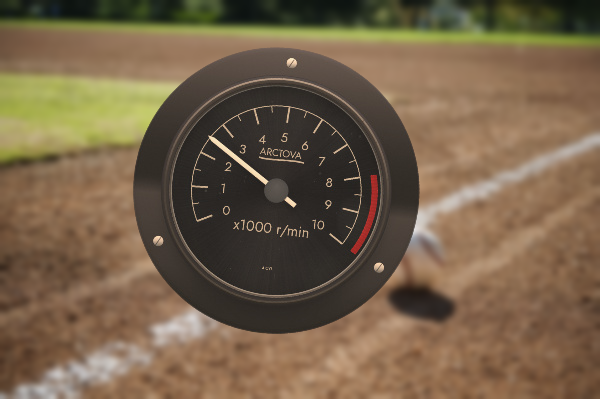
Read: 2500 rpm
